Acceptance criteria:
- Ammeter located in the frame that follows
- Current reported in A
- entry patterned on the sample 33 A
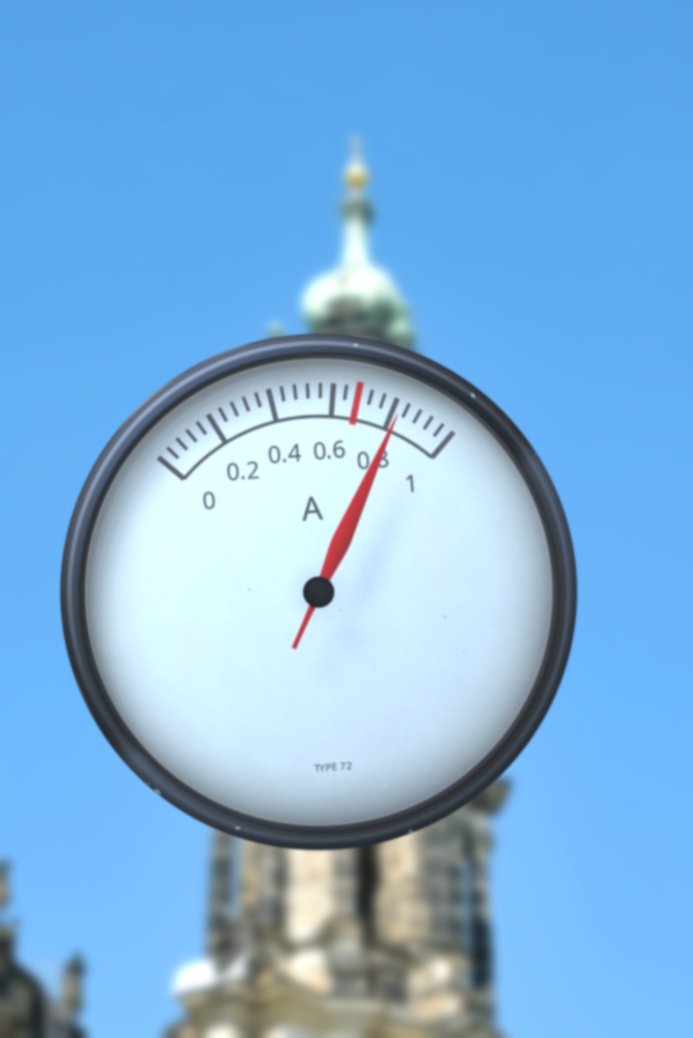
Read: 0.82 A
